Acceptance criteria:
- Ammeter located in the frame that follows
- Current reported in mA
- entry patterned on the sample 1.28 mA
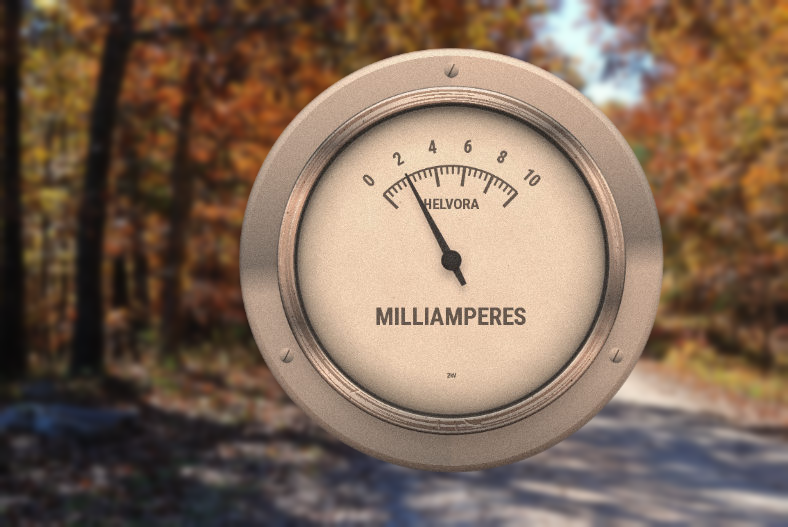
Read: 2 mA
